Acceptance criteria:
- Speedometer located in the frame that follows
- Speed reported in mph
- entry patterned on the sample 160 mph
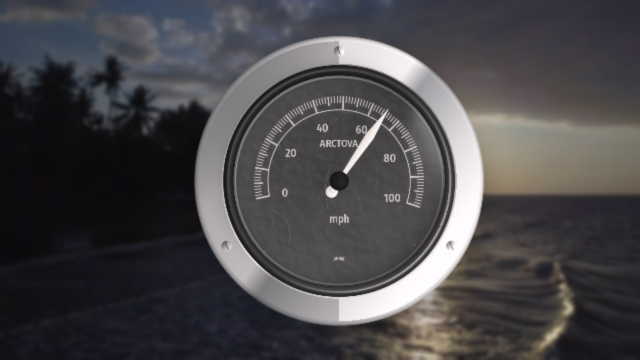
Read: 65 mph
